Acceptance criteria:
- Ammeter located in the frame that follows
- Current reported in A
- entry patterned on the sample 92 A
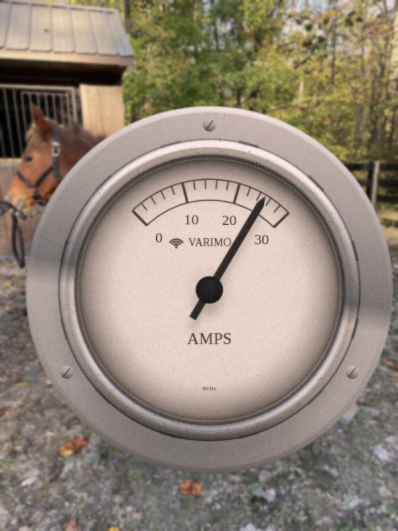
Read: 25 A
